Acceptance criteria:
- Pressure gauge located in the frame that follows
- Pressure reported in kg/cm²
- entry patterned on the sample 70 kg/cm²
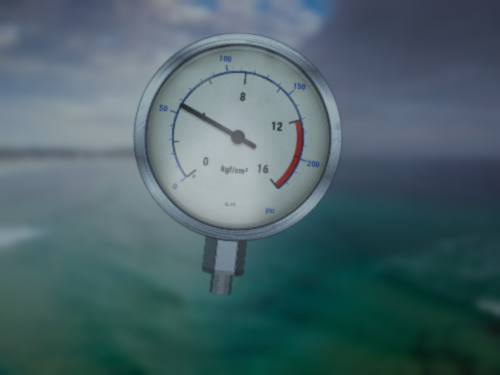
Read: 4 kg/cm²
